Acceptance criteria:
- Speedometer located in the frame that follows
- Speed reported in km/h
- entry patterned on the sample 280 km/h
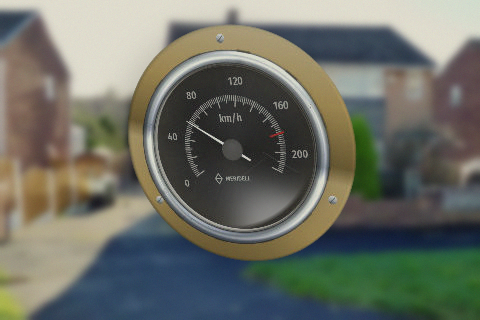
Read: 60 km/h
